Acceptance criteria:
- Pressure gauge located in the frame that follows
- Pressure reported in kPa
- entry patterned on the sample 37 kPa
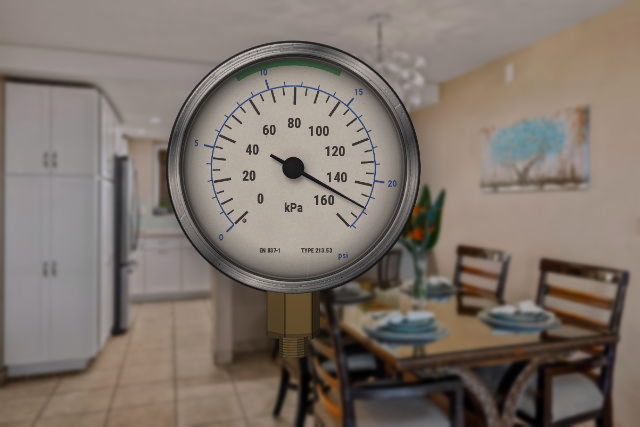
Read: 150 kPa
